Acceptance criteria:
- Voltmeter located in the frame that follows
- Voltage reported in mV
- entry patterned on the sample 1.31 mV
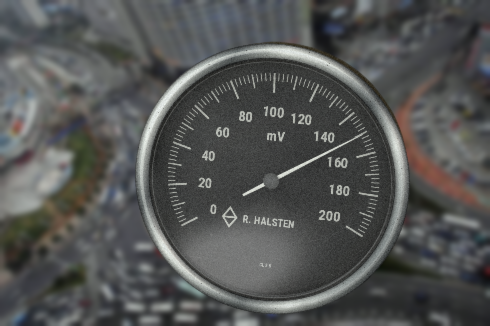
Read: 150 mV
